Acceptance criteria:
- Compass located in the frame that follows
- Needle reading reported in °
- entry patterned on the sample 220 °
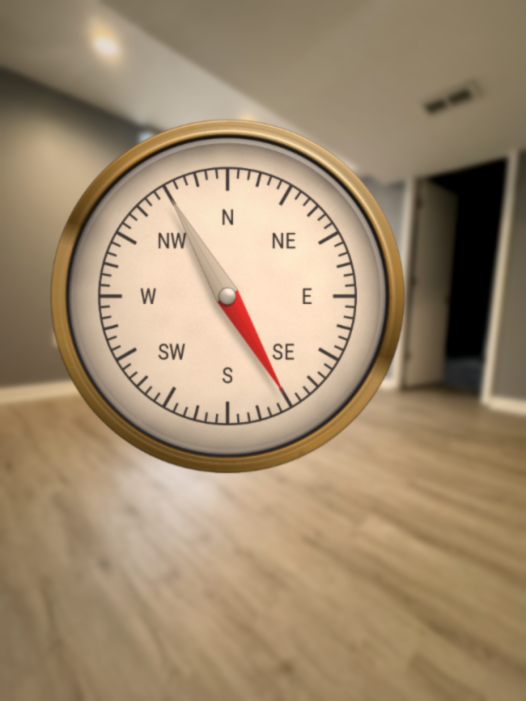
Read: 150 °
